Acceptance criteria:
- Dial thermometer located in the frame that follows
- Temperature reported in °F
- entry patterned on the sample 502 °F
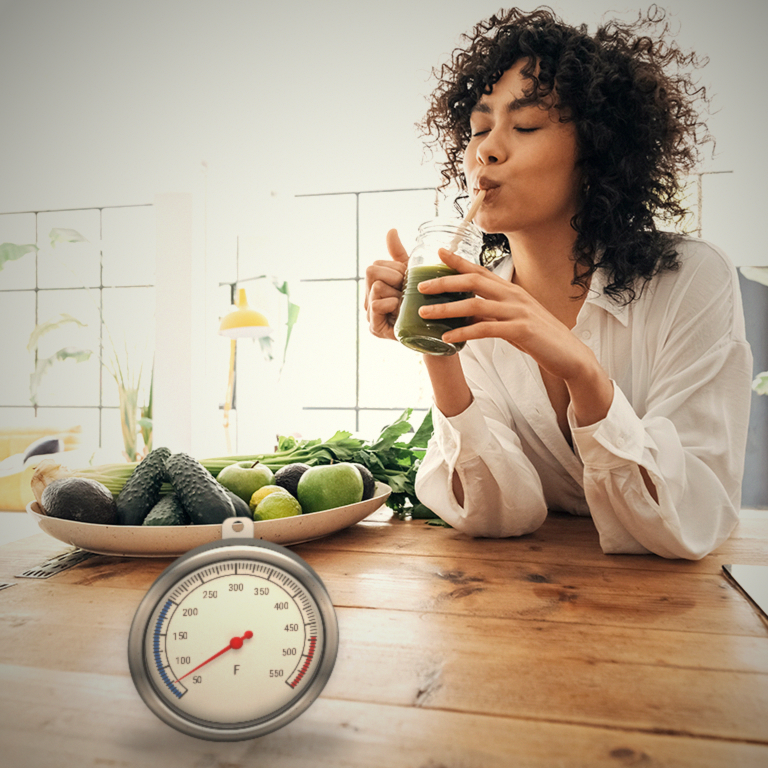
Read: 75 °F
